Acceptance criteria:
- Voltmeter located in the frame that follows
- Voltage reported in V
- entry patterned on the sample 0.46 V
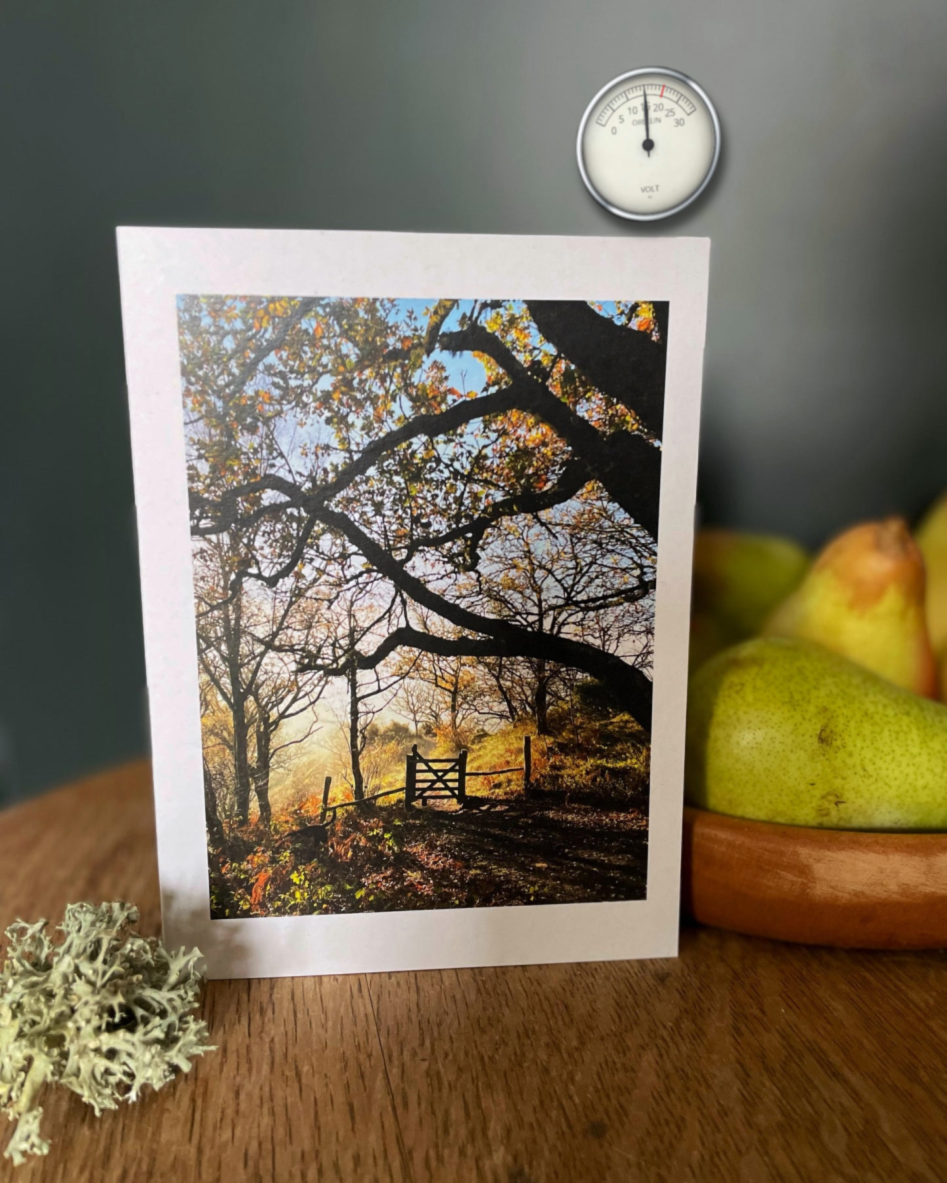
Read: 15 V
